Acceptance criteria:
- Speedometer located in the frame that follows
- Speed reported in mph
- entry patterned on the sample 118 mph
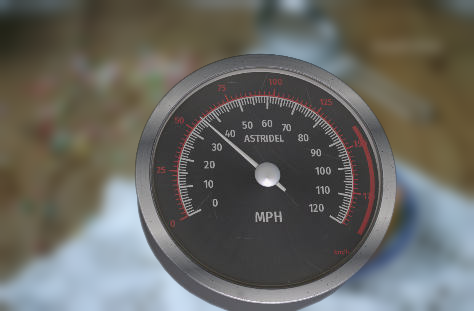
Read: 35 mph
